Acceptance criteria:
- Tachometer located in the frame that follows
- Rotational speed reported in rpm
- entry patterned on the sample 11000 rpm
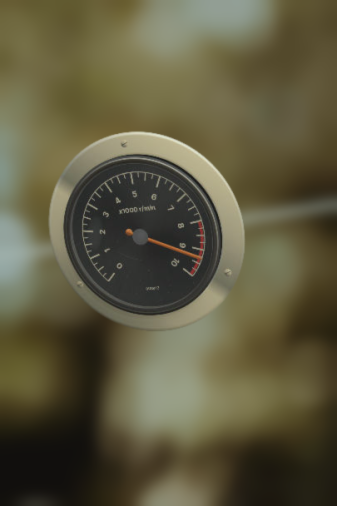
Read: 9250 rpm
